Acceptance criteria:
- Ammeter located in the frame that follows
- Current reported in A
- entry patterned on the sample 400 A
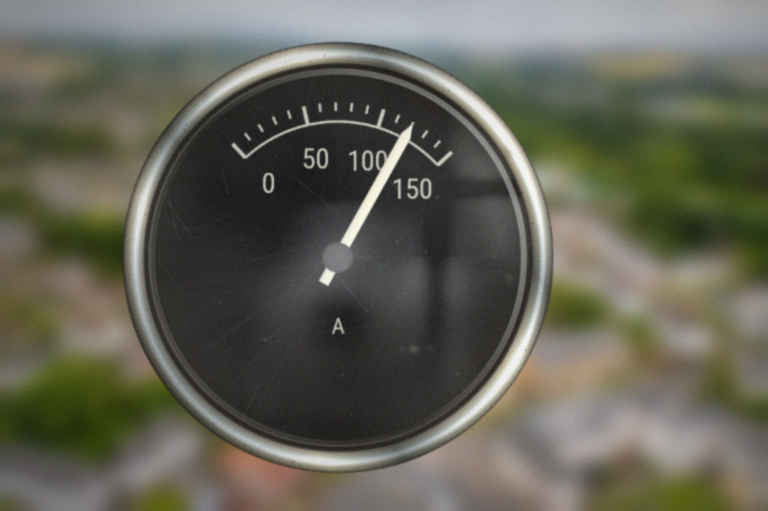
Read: 120 A
